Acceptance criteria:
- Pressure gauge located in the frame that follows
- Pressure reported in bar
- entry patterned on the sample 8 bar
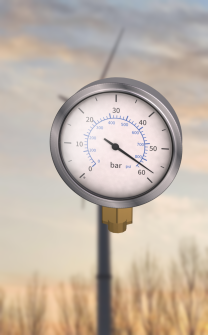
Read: 57.5 bar
